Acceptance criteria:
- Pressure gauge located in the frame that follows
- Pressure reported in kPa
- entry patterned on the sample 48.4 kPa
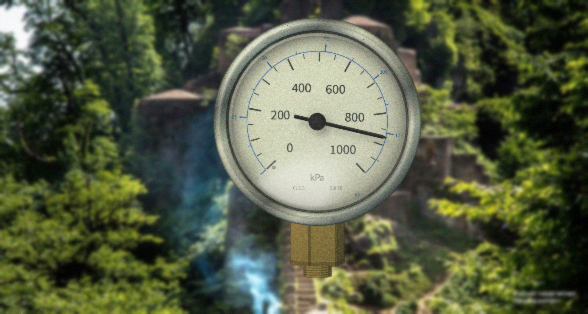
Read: 875 kPa
